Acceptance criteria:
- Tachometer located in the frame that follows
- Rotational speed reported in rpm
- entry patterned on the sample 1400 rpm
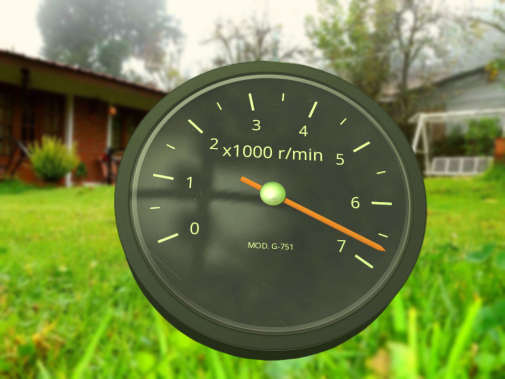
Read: 6750 rpm
